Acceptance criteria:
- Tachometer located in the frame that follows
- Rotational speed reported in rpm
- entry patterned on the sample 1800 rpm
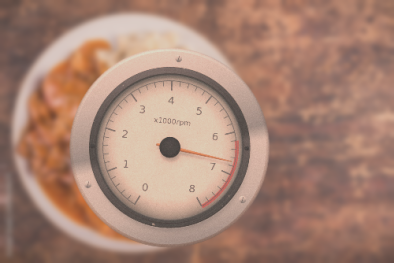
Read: 6700 rpm
